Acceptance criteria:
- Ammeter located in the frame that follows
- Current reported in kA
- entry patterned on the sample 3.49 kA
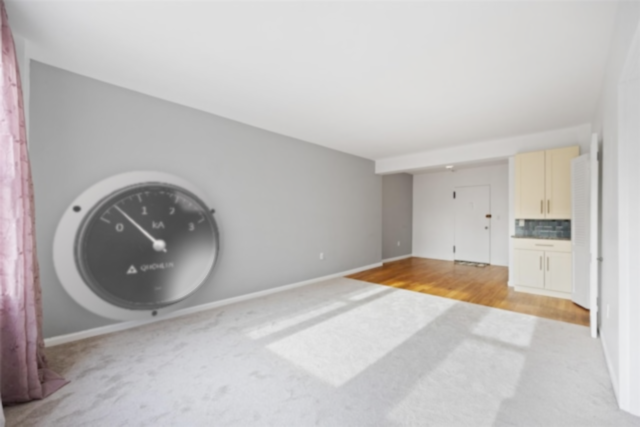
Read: 0.4 kA
